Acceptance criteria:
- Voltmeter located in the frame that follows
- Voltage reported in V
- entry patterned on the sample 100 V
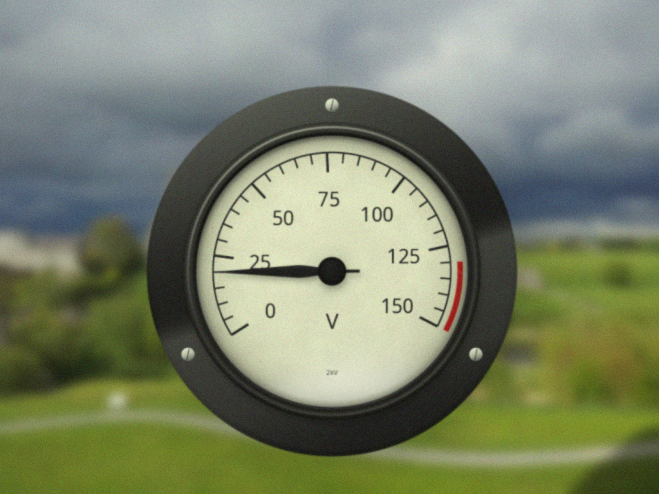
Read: 20 V
